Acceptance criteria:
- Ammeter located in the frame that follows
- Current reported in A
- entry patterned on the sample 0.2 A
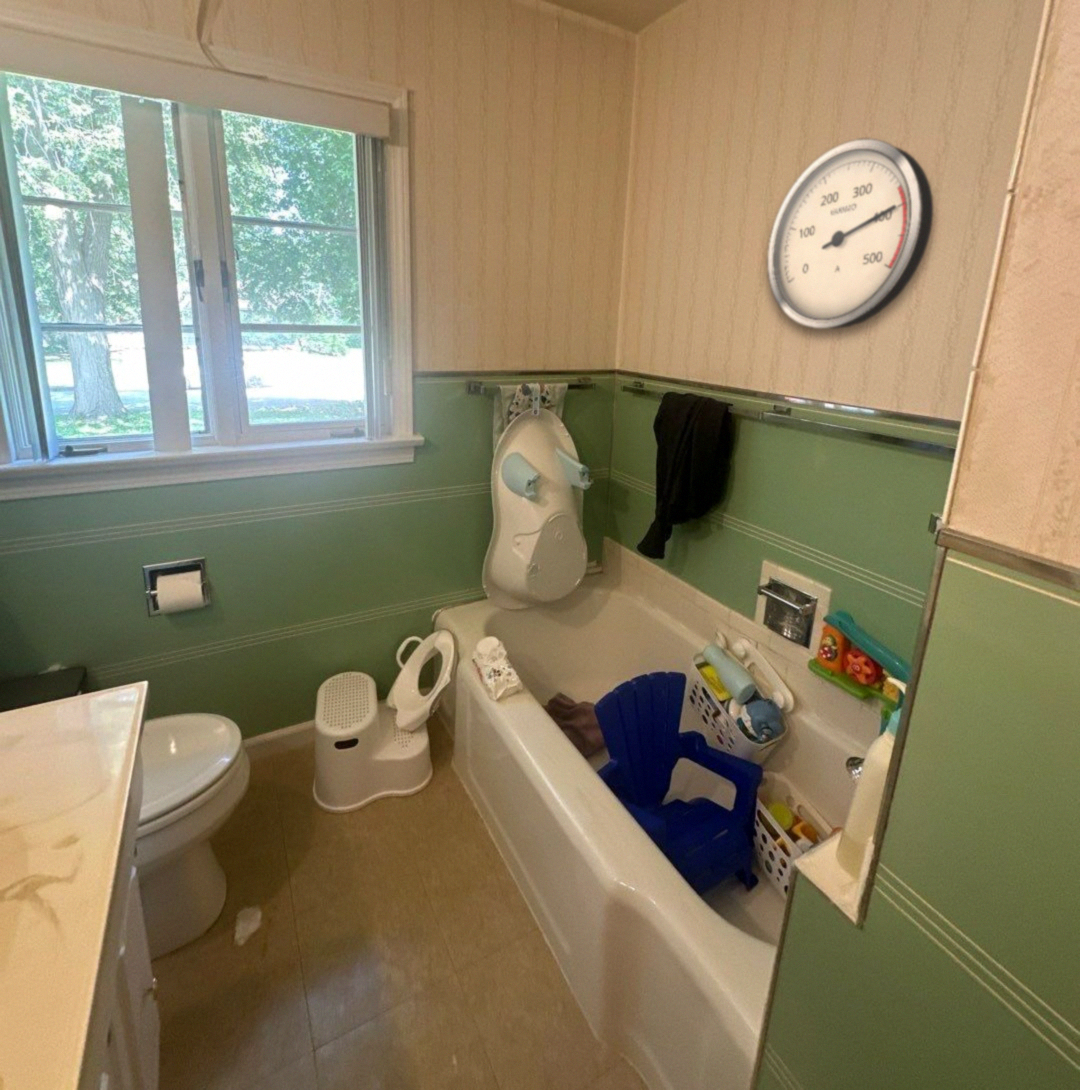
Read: 400 A
